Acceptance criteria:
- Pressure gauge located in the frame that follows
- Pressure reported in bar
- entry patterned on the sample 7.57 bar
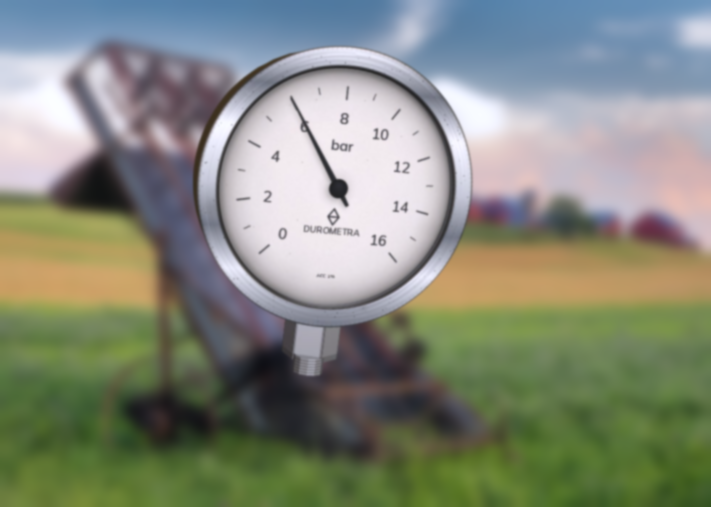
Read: 6 bar
